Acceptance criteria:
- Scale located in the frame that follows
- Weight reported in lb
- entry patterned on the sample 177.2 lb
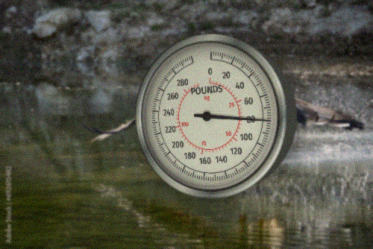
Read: 80 lb
